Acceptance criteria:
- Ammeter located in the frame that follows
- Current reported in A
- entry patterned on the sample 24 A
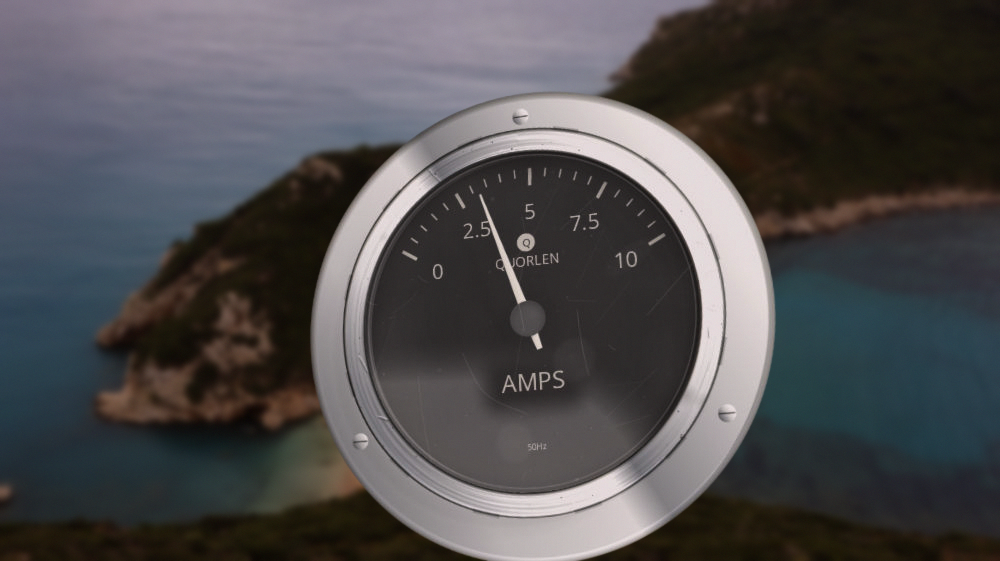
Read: 3.25 A
